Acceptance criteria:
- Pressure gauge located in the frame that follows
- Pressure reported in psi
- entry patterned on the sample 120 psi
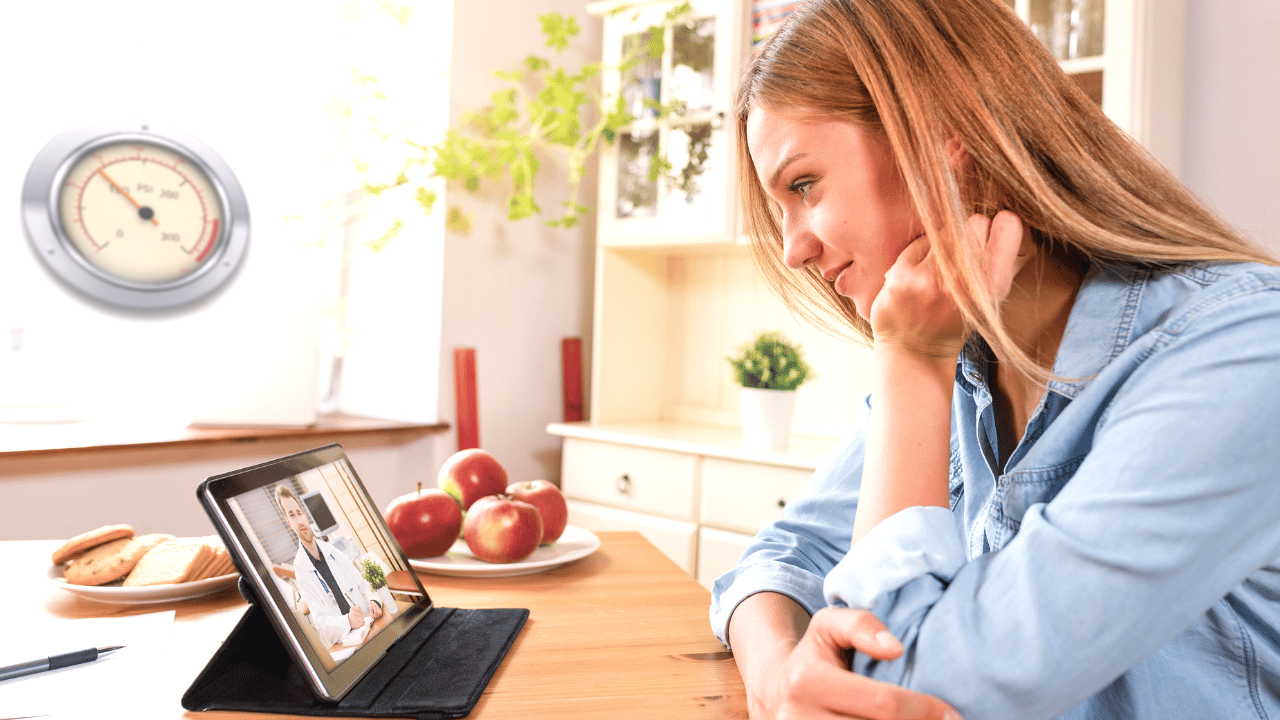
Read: 100 psi
